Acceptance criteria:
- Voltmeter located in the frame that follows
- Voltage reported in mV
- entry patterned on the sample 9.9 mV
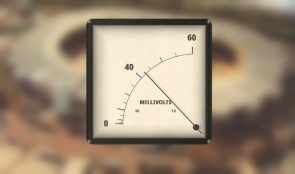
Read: 42.5 mV
